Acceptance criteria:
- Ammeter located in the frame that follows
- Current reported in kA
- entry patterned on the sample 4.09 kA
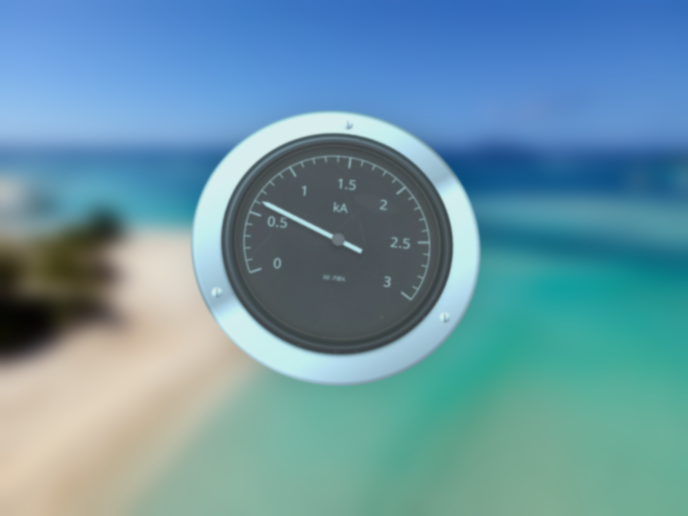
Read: 0.6 kA
